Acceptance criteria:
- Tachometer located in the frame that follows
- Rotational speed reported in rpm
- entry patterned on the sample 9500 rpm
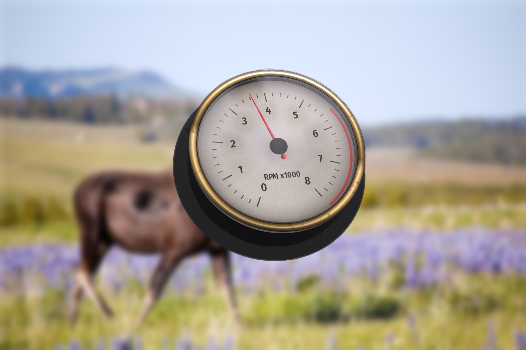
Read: 3600 rpm
